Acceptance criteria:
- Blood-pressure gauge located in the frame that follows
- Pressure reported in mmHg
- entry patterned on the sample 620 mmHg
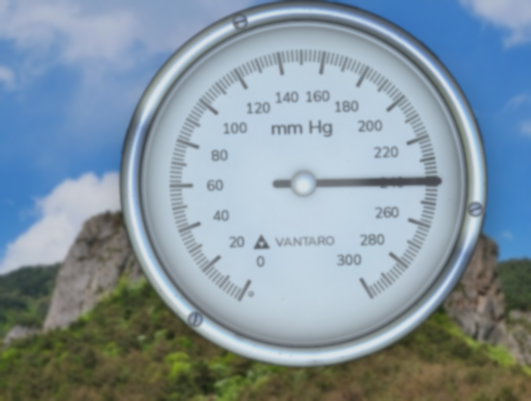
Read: 240 mmHg
